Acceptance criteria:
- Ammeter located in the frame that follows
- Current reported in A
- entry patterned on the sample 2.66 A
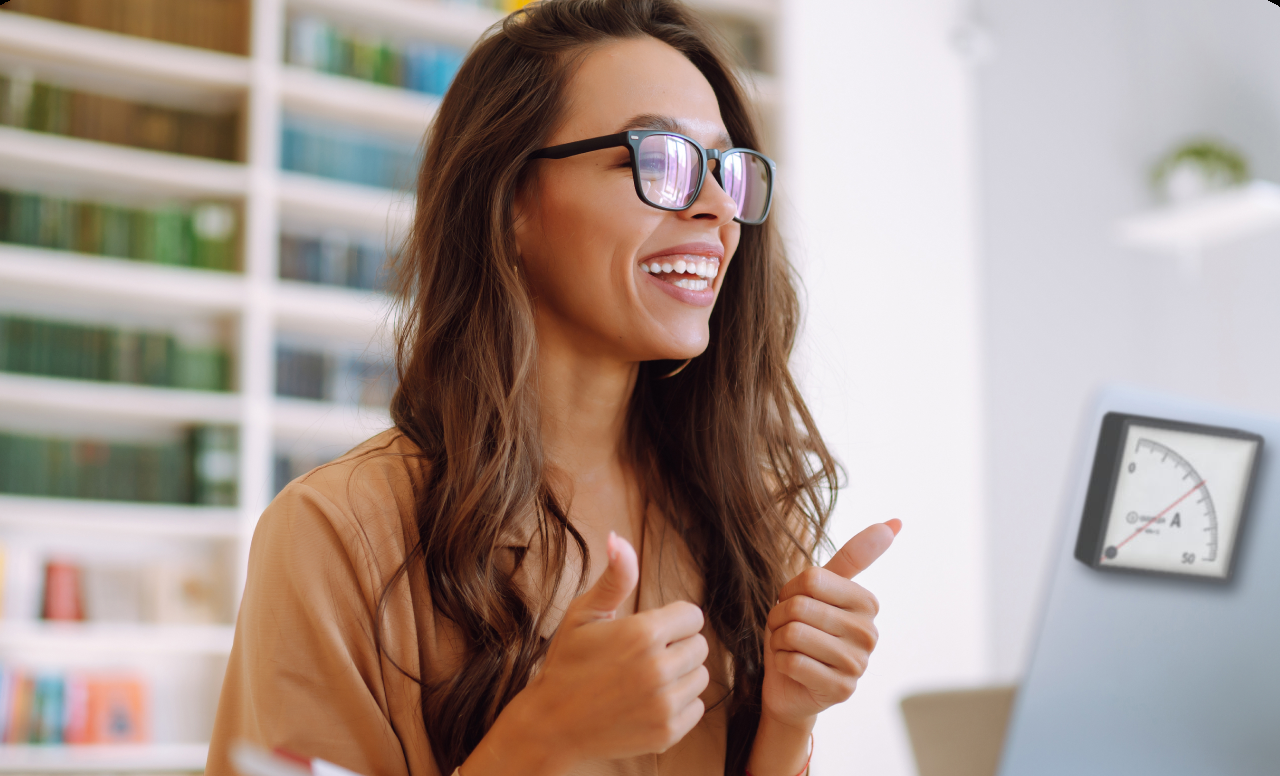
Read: 25 A
